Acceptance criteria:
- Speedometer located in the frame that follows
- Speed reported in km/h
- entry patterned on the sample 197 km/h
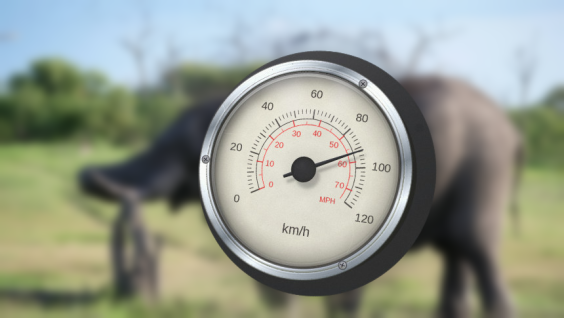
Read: 92 km/h
